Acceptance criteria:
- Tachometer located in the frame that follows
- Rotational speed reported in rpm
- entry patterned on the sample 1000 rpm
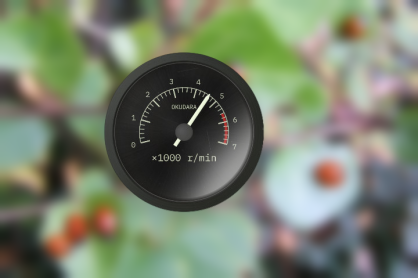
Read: 4600 rpm
